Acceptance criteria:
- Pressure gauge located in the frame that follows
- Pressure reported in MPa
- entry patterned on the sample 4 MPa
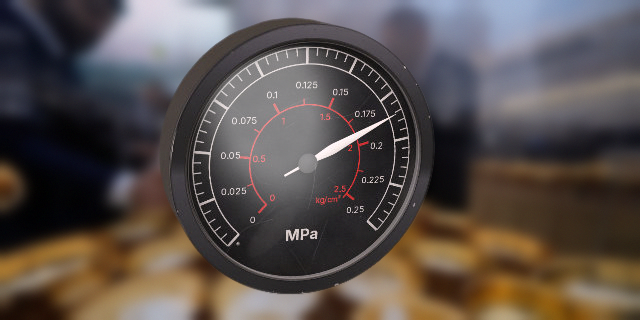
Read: 0.185 MPa
